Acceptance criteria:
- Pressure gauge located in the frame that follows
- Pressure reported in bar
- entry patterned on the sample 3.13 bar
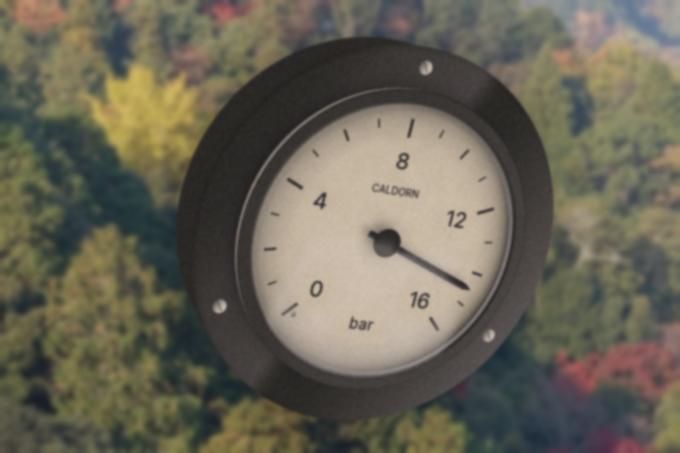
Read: 14.5 bar
